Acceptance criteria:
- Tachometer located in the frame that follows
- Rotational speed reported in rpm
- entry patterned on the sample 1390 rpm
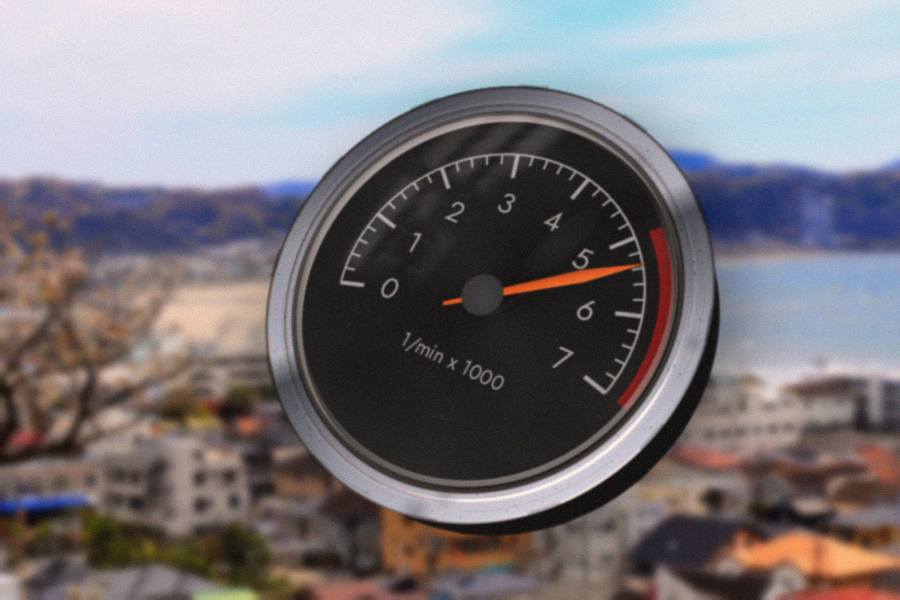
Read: 5400 rpm
